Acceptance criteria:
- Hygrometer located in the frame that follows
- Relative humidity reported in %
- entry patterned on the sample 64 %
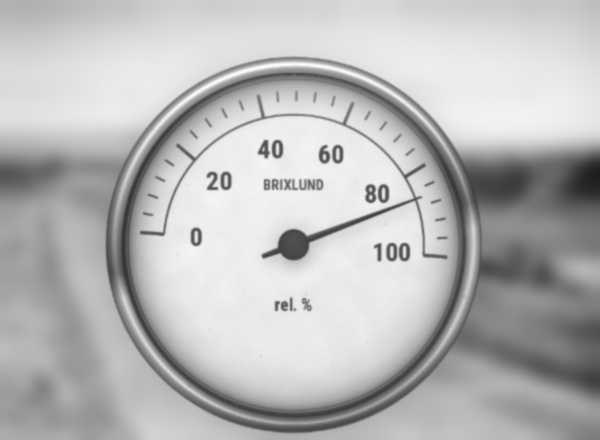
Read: 86 %
